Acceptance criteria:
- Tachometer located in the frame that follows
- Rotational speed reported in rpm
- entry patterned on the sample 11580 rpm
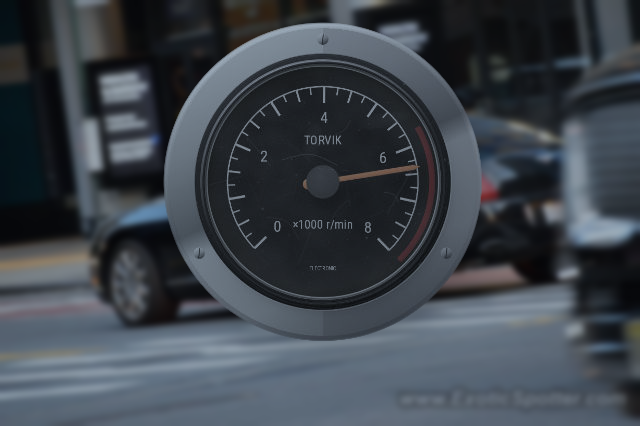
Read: 6375 rpm
